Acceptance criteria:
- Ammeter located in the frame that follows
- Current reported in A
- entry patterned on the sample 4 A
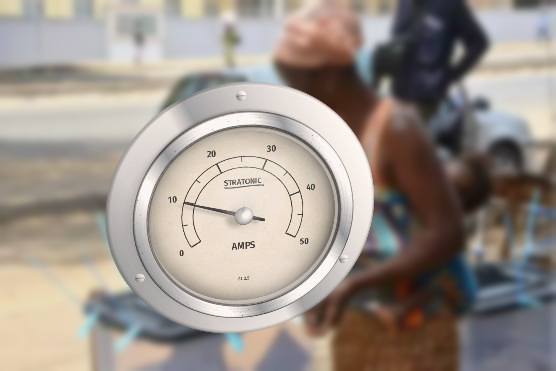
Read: 10 A
